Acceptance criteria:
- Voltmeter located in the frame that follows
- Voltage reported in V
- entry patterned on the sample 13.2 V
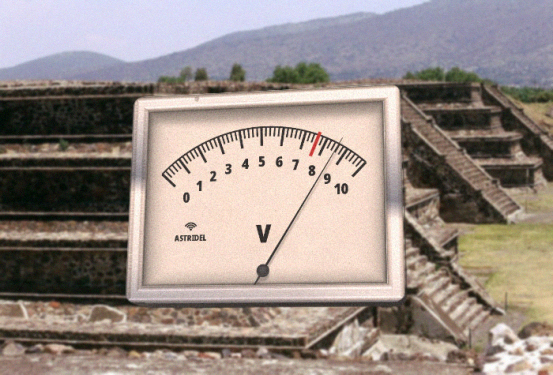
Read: 8.6 V
